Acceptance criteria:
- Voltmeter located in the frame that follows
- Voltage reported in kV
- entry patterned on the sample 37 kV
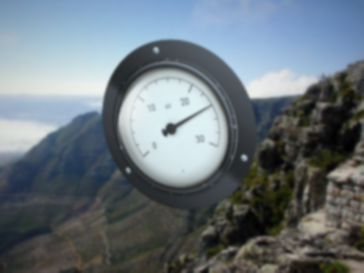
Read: 24 kV
